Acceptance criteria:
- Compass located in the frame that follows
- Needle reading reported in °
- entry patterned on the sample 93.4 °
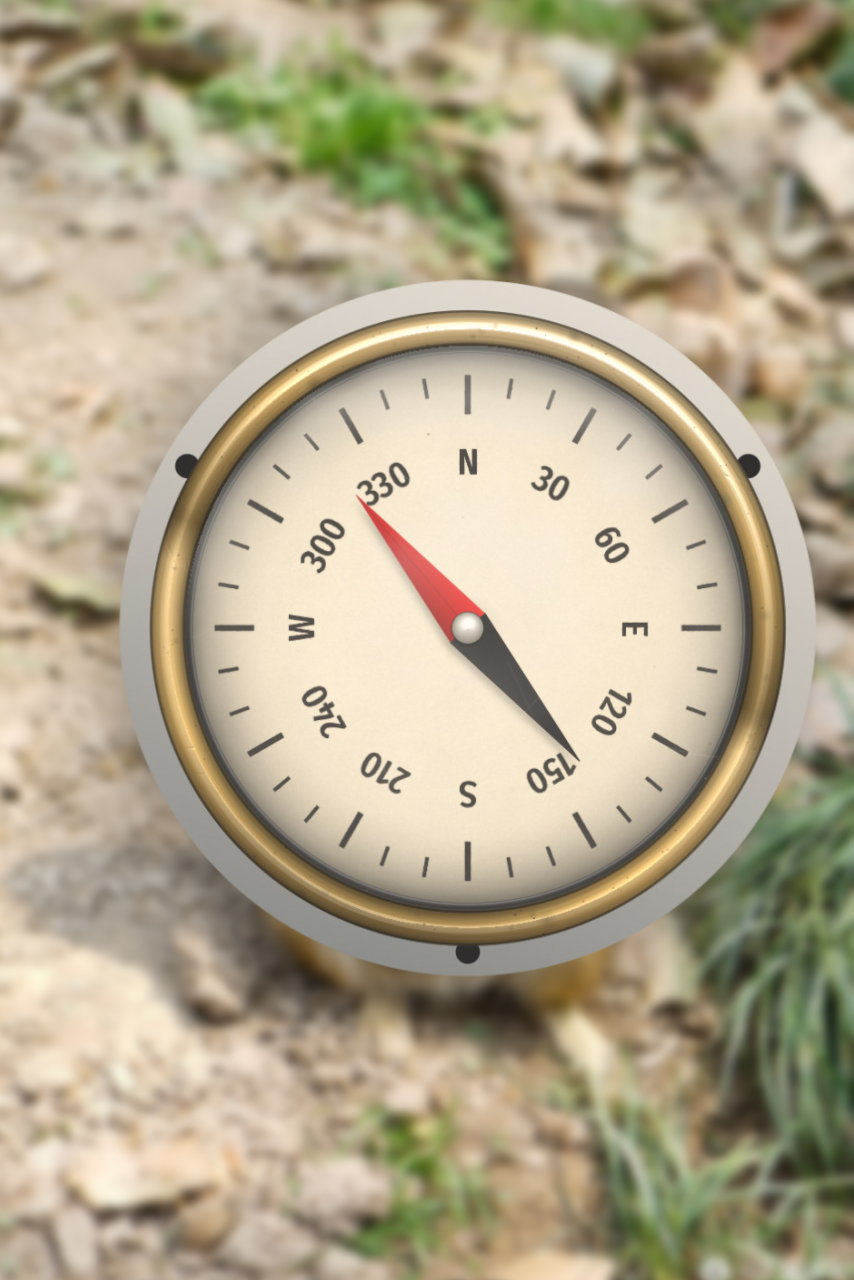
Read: 320 °
